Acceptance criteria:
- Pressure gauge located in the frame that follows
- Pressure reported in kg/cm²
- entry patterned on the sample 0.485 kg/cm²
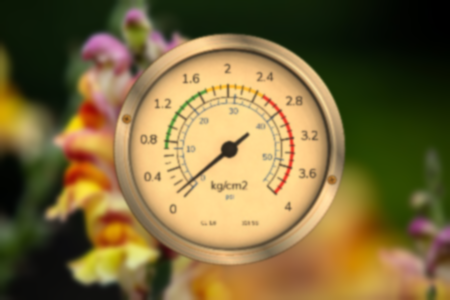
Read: 0.1 kg/cm²
